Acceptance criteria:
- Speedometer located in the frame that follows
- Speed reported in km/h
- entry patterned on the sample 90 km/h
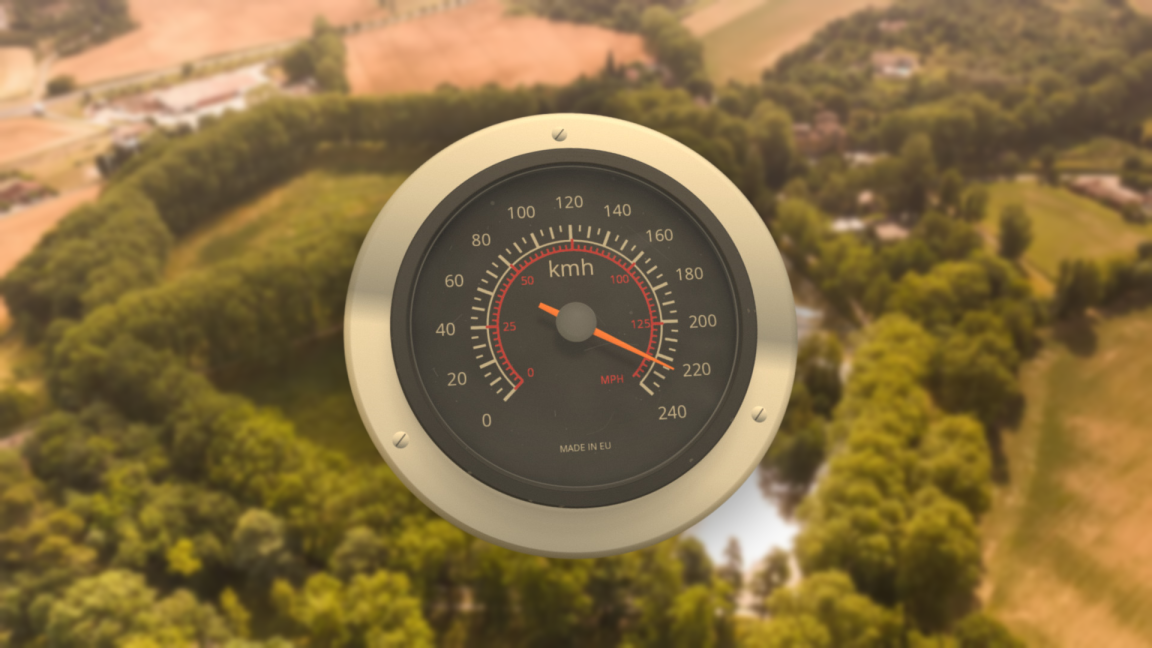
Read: 225 km/h
